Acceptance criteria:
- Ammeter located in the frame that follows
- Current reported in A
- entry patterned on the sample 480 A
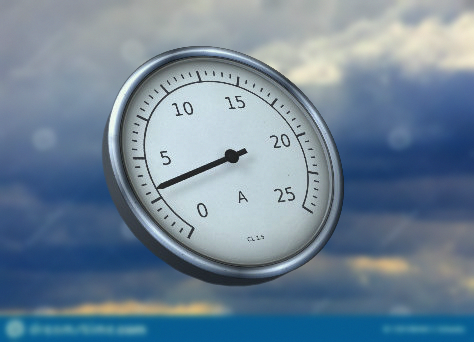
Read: 3 A
